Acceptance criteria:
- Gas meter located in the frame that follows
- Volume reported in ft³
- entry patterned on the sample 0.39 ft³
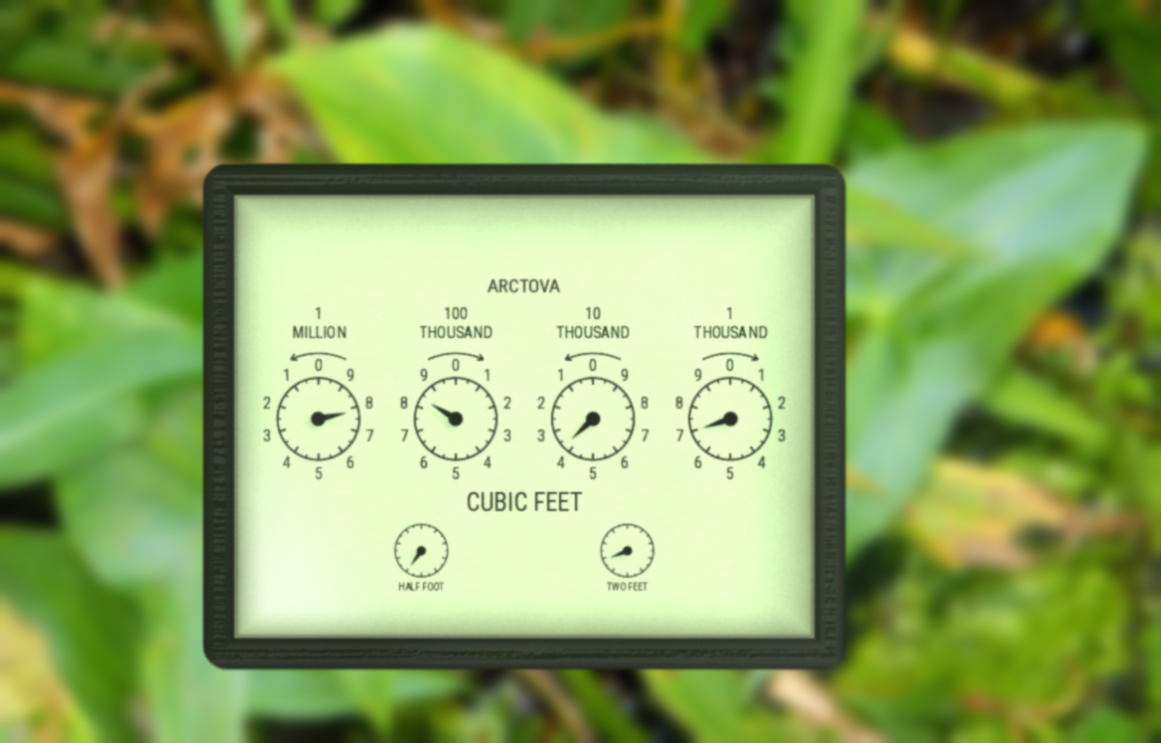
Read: 783700 ft³
